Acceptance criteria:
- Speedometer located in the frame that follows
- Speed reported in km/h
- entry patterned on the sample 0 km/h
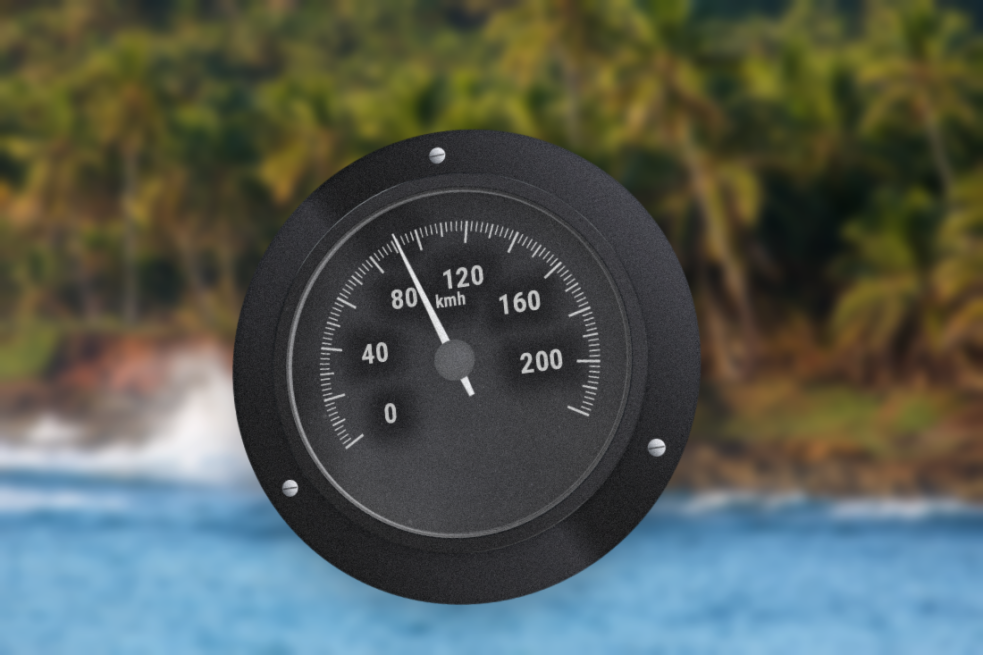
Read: 92 km/h
